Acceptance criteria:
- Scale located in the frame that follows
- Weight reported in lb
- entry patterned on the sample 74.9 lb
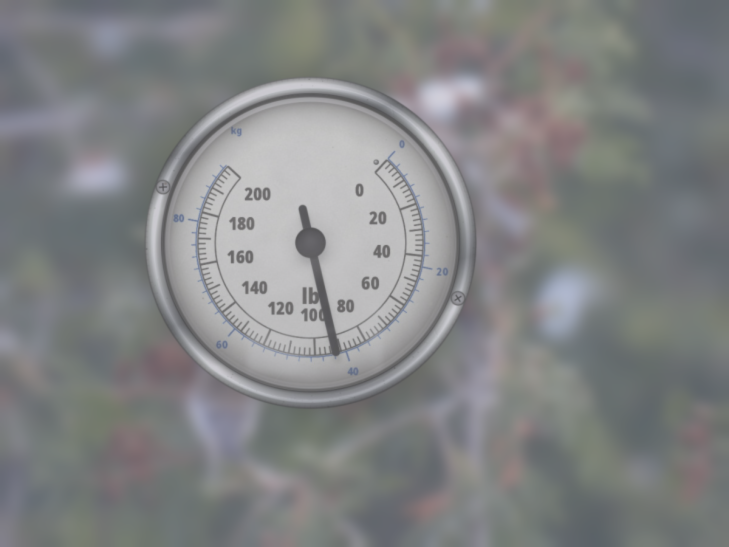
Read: 92 lb
